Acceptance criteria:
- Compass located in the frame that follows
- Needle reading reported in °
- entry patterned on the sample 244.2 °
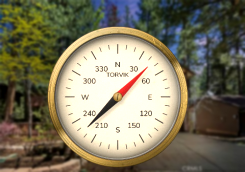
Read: 45 °
